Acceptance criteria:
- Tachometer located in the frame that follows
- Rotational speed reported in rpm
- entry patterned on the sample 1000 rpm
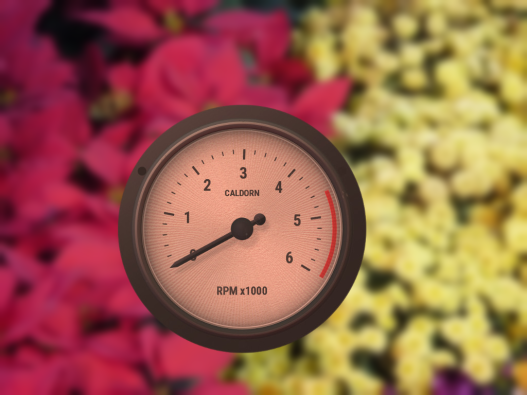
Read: 0 rpm
